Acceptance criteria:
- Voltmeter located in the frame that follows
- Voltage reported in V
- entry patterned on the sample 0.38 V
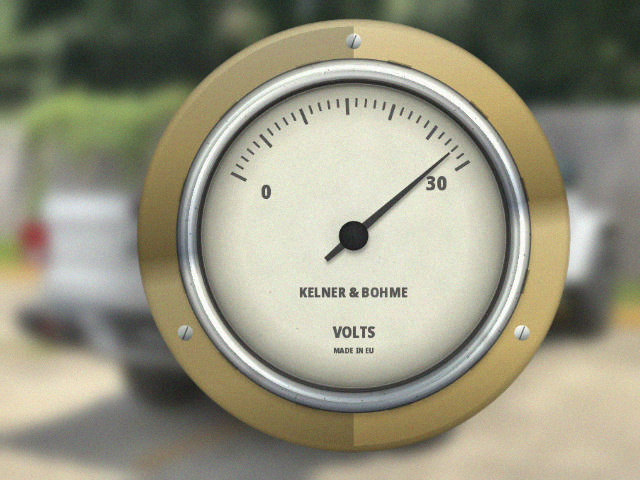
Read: 28 V
